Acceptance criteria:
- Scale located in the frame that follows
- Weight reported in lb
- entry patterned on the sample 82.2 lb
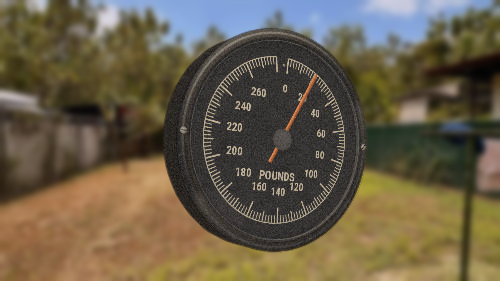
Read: 20 lb
